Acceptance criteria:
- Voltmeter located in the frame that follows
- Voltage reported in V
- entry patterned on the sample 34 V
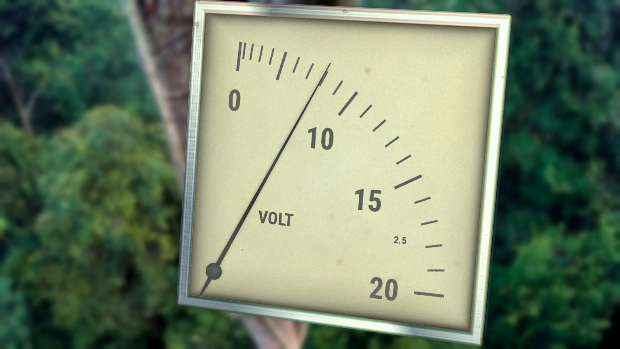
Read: 8 V
